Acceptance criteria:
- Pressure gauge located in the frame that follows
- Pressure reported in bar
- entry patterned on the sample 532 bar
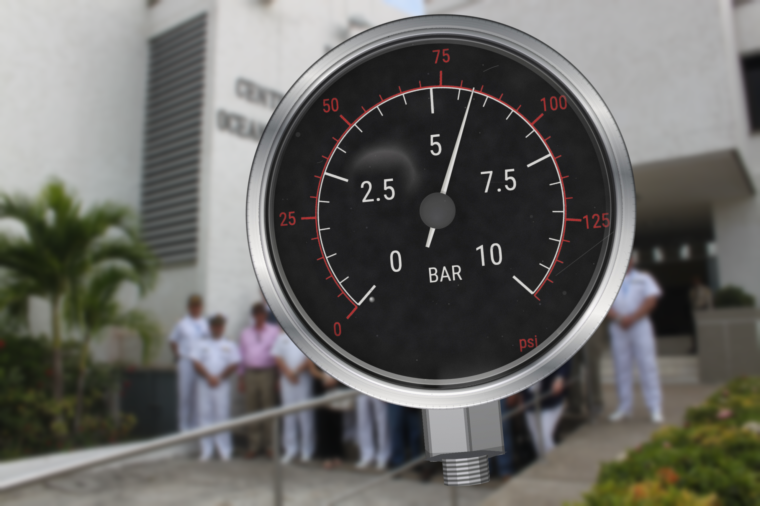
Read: 5.75 bar
